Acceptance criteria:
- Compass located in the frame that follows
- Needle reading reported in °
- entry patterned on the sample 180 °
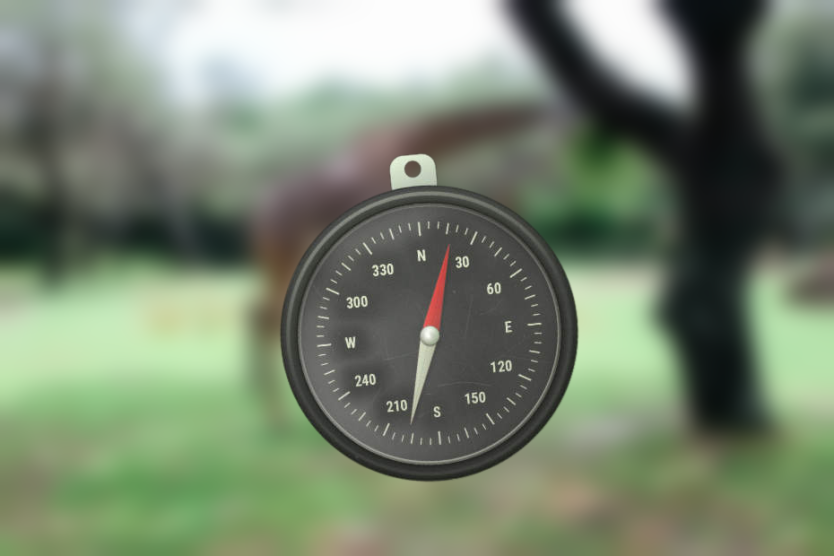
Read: 17.5 °
